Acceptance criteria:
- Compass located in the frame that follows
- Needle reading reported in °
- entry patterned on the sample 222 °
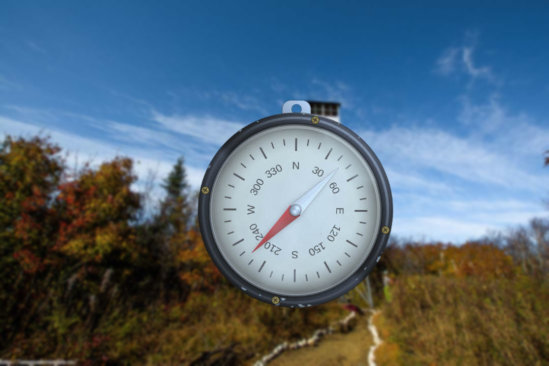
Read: 225 °
